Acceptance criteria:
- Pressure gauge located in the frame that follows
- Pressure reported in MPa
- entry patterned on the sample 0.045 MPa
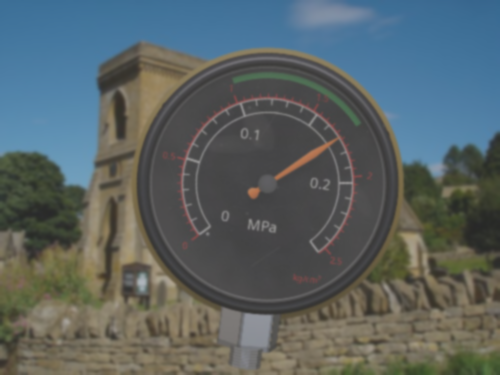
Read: 0.17 MPa
